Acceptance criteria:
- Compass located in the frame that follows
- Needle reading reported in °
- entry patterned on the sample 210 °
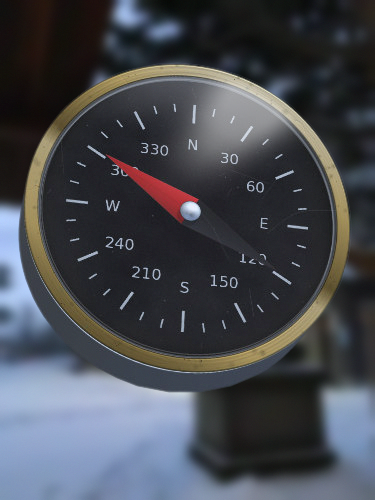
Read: 300 °
